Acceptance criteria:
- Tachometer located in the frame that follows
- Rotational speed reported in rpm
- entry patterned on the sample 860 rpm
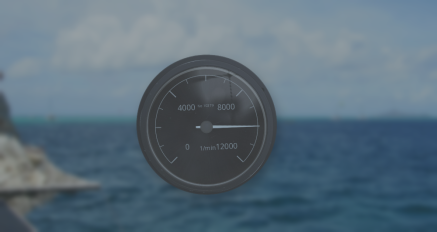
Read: 10000 rpm
